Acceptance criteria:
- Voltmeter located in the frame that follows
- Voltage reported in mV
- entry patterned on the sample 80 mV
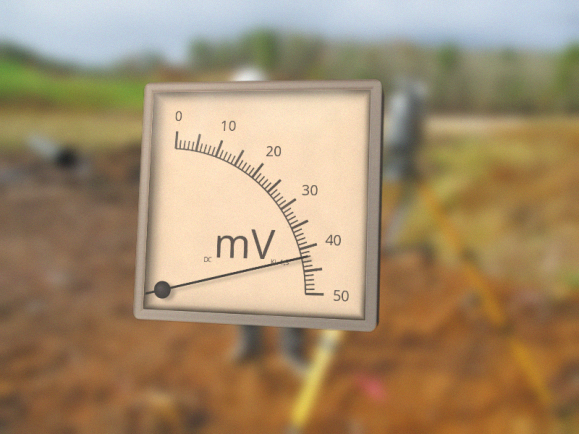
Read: 42 mV
